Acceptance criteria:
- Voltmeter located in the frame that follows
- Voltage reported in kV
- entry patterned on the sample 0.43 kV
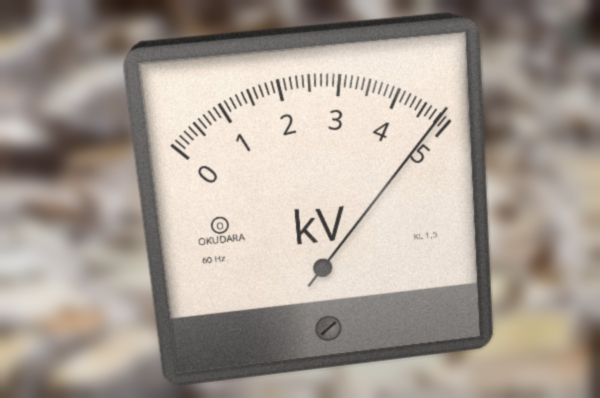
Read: 4.8 kV
